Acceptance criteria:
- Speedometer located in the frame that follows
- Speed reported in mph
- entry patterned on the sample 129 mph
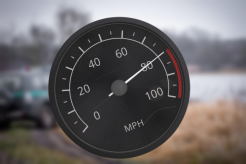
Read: 80 mph
